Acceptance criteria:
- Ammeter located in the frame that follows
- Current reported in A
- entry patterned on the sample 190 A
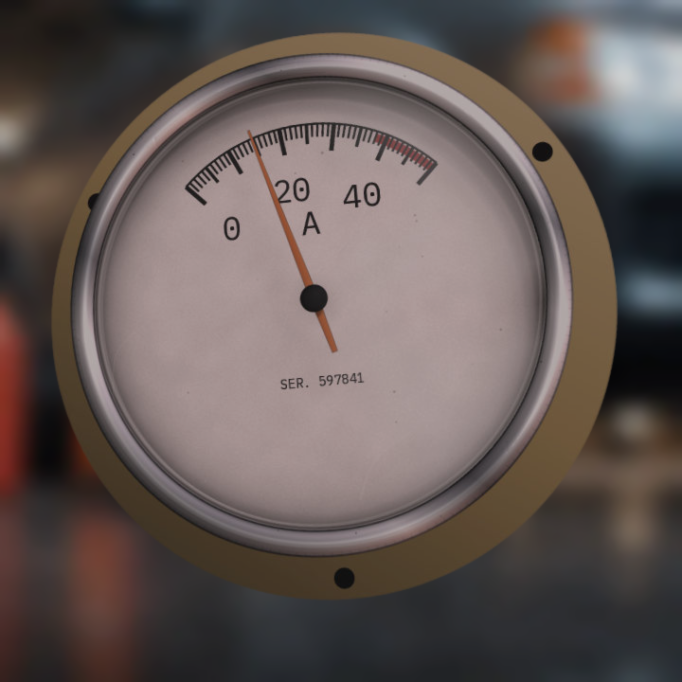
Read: 15 A
